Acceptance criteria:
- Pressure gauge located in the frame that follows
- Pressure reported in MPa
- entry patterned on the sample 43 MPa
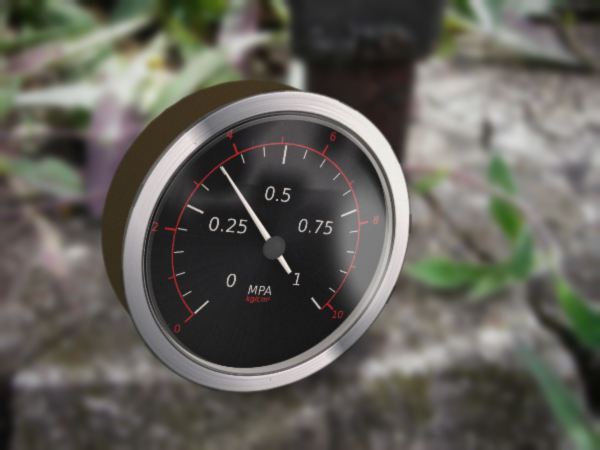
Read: 0.35 MPa
